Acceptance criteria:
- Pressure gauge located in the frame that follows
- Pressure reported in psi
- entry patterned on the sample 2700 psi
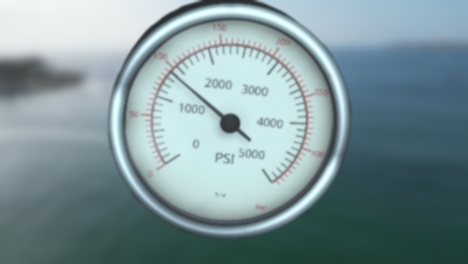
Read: 1400 psi
